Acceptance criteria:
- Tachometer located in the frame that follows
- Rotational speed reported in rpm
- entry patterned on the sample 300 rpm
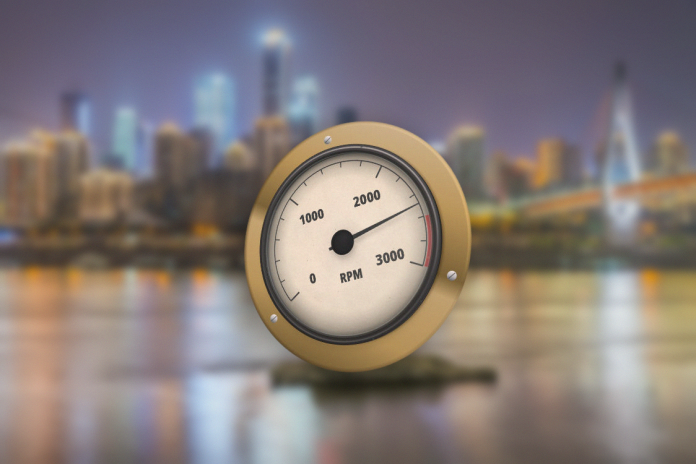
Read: 2500 rpm
